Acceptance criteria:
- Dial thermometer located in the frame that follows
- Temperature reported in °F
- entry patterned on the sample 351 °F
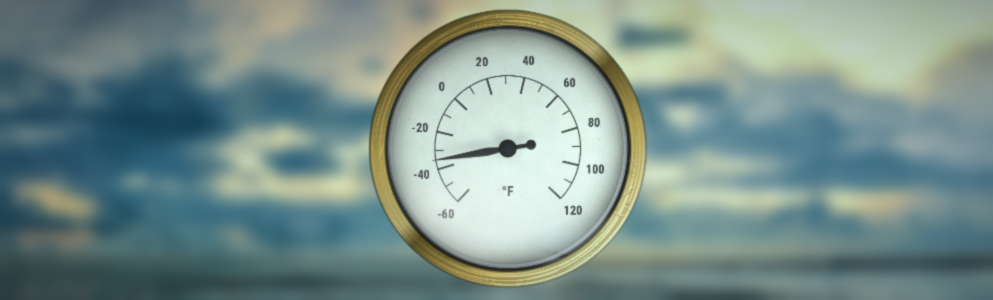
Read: -35 °F
